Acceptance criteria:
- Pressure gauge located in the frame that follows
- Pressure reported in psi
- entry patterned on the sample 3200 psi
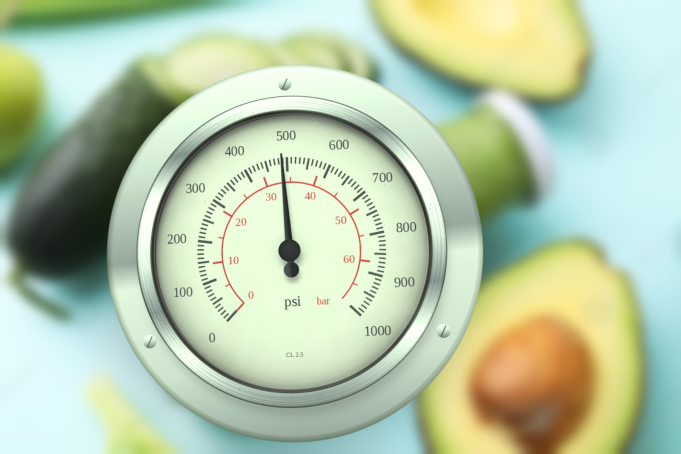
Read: 490 psi
